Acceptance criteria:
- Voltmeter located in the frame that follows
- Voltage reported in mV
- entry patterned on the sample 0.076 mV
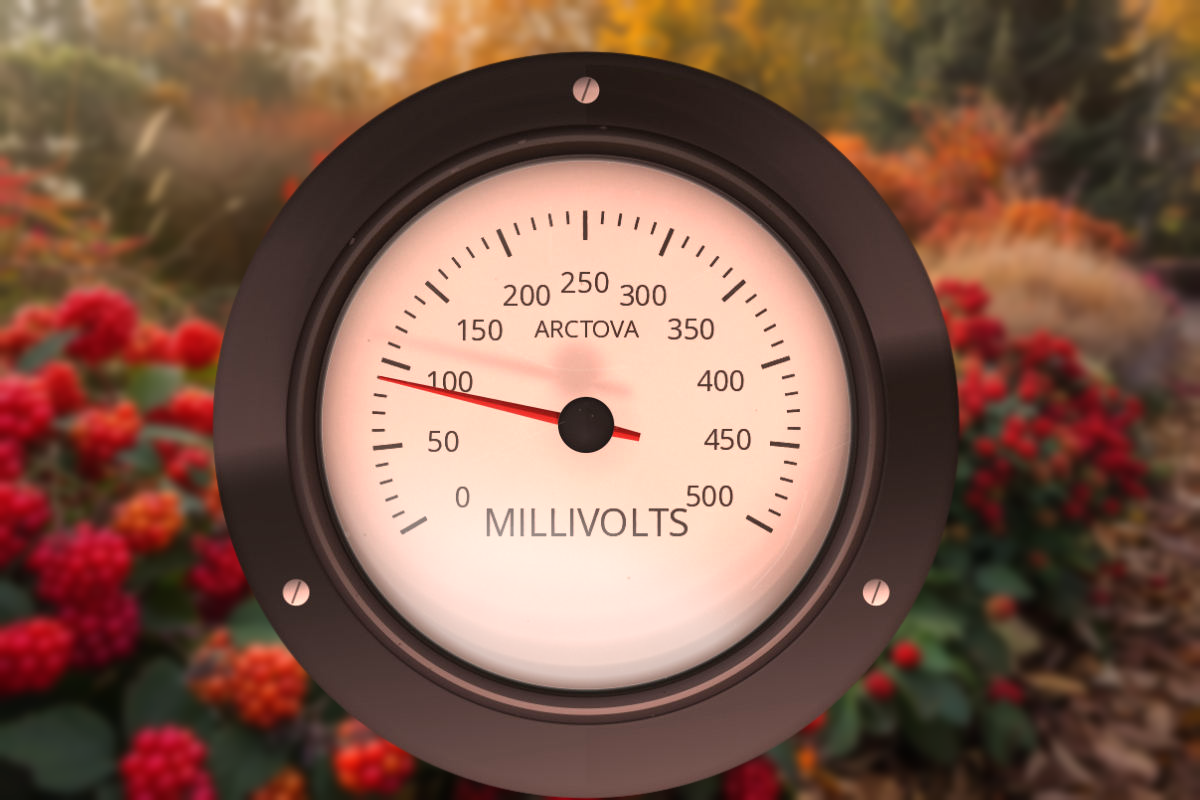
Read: 90 mV
